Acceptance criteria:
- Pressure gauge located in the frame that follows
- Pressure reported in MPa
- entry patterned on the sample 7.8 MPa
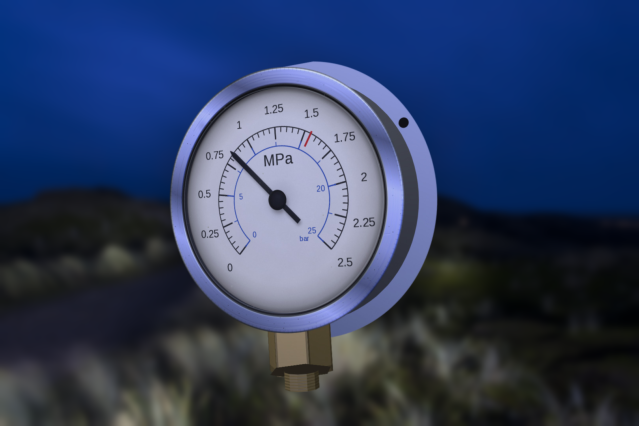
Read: 0.85 MPa
